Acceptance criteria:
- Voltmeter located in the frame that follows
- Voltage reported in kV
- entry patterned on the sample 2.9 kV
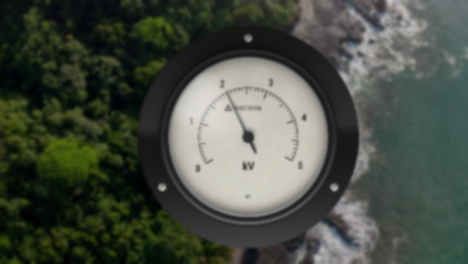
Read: 2 kV
